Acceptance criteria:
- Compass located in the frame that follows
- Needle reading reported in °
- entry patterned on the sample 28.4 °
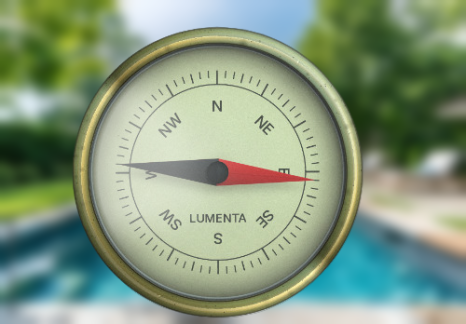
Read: 95 °
